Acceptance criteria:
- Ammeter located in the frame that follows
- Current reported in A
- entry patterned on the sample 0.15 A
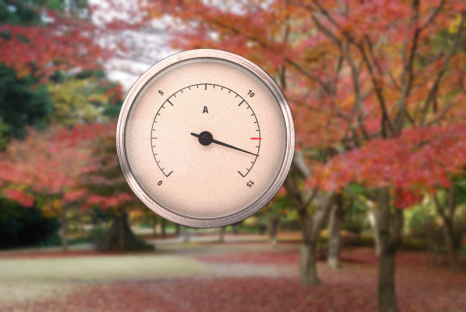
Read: 13.5 A
